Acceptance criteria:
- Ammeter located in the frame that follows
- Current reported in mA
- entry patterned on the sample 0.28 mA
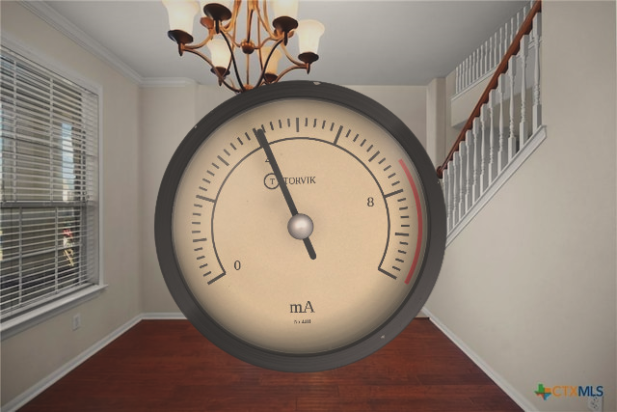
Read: 4.1 mA
